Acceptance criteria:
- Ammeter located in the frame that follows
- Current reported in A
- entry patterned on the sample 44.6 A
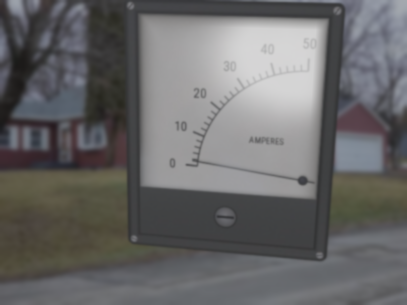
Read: 2 A
